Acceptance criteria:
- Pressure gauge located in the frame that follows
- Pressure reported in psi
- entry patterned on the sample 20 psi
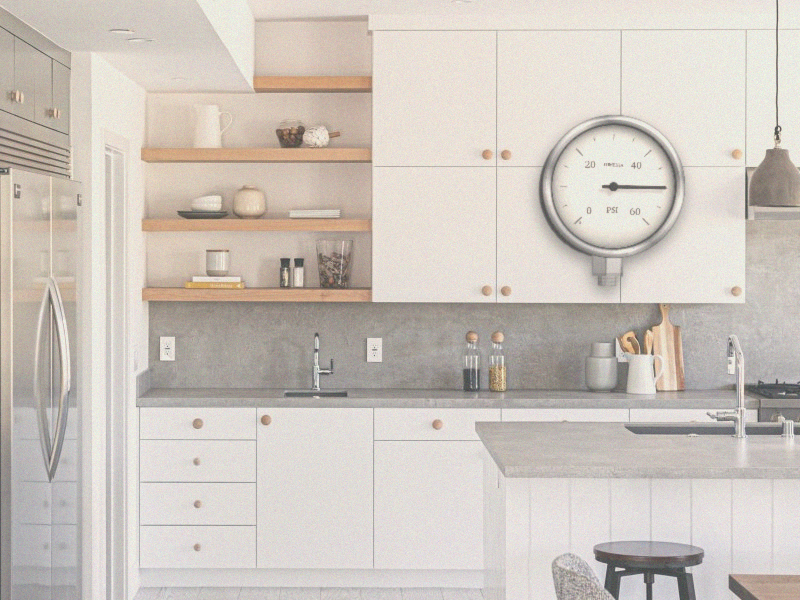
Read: 50 psi
